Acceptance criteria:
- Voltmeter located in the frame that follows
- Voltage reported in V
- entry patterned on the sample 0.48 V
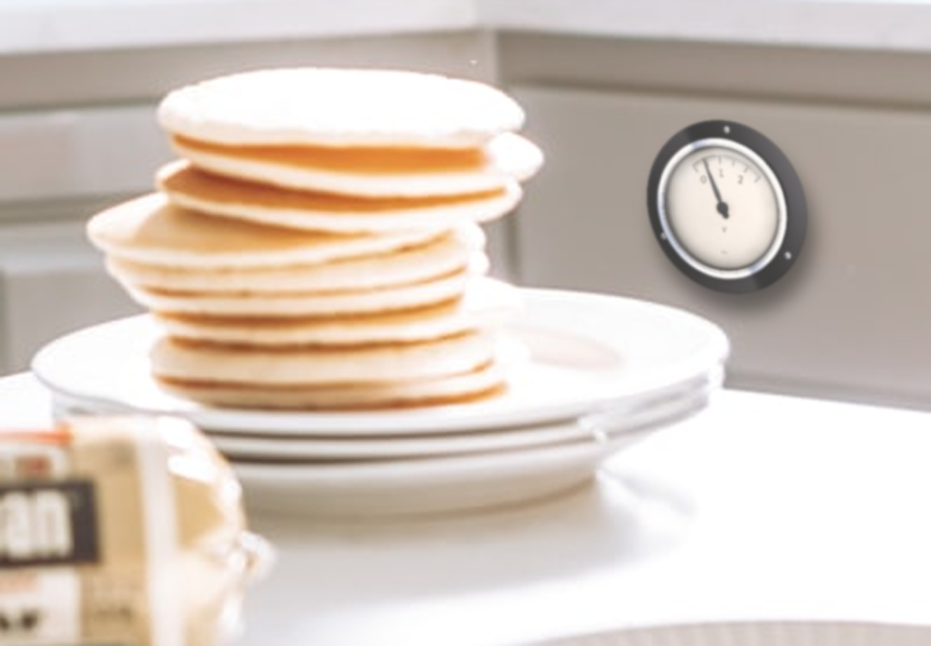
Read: 0.5 V
